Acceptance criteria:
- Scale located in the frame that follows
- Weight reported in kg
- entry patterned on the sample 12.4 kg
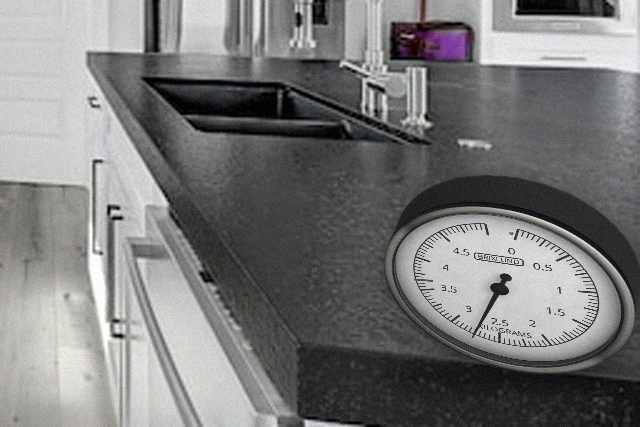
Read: 2.75 kg
